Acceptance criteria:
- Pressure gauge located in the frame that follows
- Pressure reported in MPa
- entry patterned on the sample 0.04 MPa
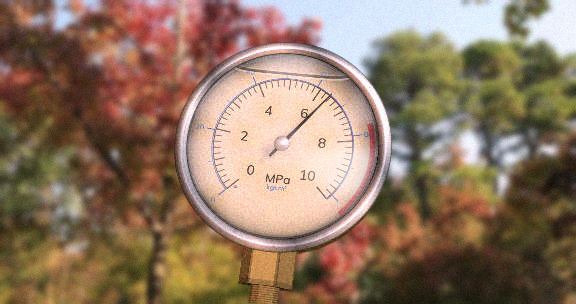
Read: 6.4 MPa
